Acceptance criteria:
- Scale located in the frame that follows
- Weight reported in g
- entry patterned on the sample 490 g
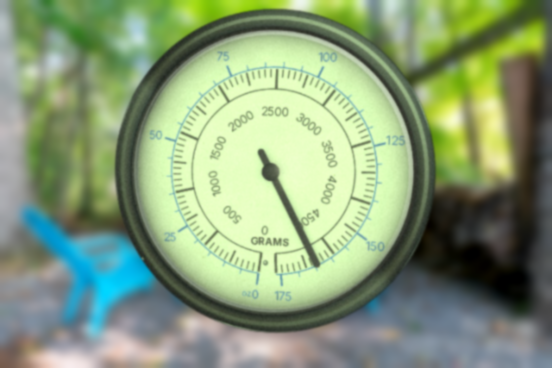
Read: 4650 g
